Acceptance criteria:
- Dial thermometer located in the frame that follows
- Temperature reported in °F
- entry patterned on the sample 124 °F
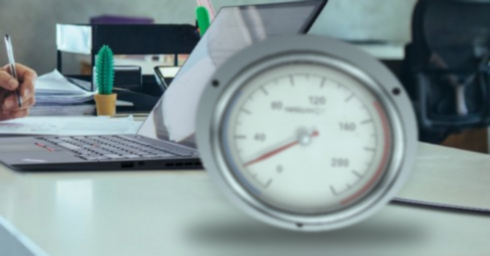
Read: 20 °F
